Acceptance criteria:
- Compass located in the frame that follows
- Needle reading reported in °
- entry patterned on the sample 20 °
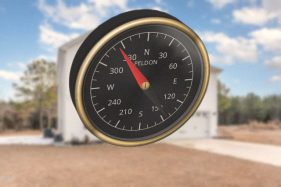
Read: 325 °
